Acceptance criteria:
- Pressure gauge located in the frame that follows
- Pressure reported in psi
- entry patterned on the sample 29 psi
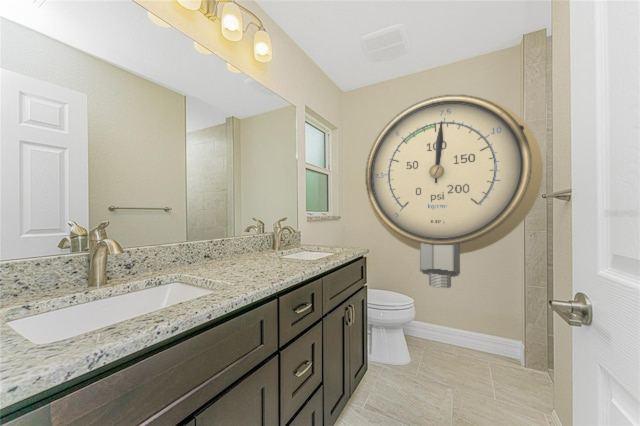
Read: 105 psi
